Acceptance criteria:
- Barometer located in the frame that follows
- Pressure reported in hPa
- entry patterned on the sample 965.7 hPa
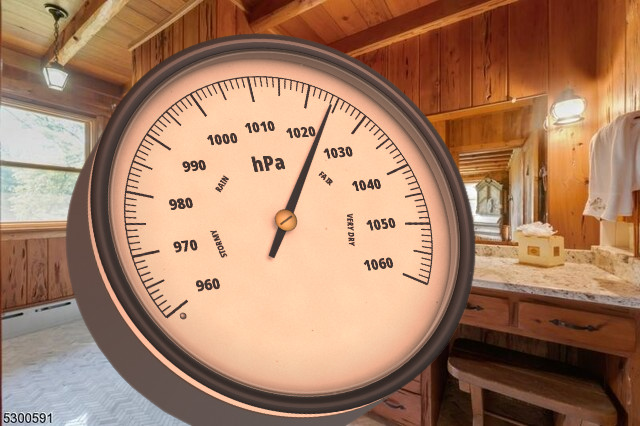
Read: 1024 hPa
